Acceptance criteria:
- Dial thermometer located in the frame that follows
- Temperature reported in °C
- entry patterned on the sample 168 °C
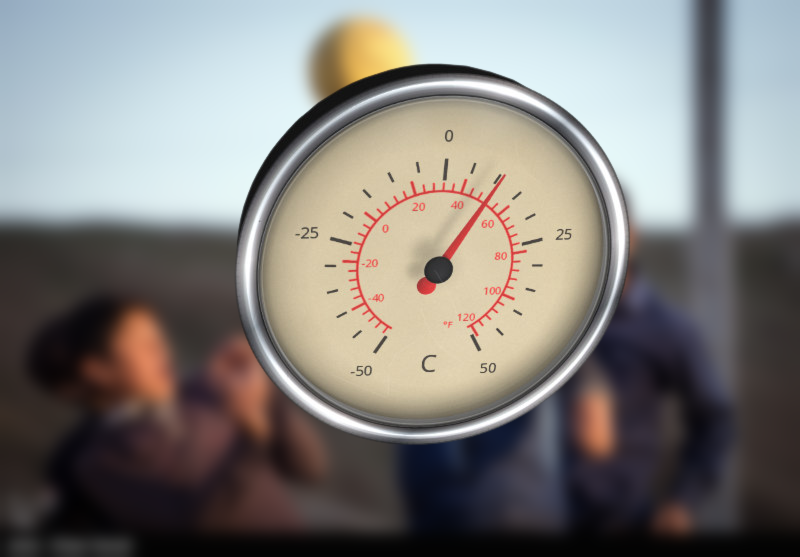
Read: 10 °C
